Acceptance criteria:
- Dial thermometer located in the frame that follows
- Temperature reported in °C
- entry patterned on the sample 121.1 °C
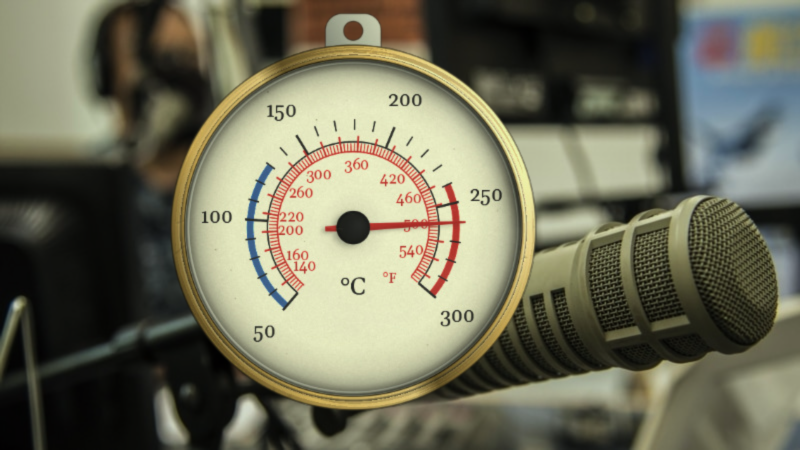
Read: 260 °C
